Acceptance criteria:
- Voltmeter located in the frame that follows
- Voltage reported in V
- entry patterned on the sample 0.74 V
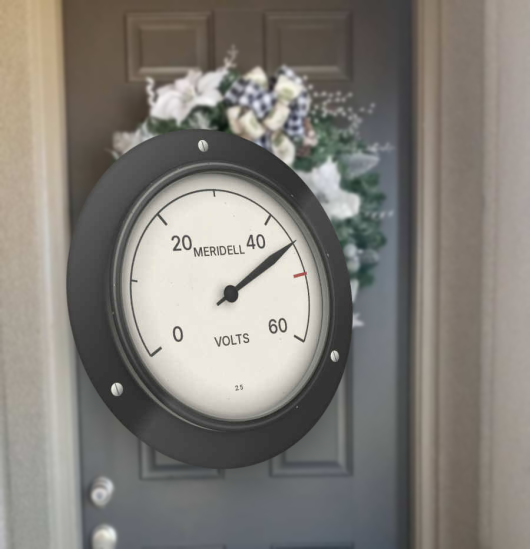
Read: 45 V
